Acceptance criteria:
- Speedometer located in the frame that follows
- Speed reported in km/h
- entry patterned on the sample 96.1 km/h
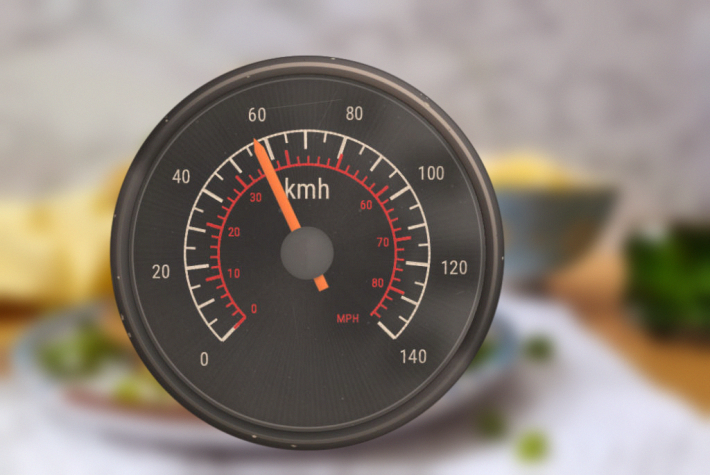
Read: 57.5 km/h
